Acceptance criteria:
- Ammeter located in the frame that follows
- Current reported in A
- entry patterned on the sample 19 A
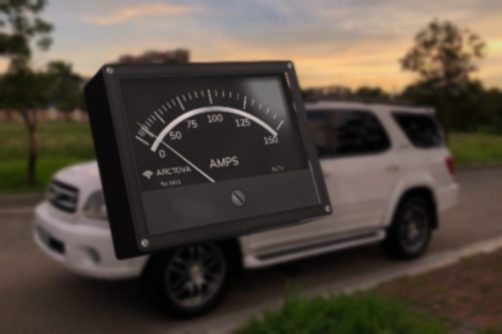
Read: 25 A
